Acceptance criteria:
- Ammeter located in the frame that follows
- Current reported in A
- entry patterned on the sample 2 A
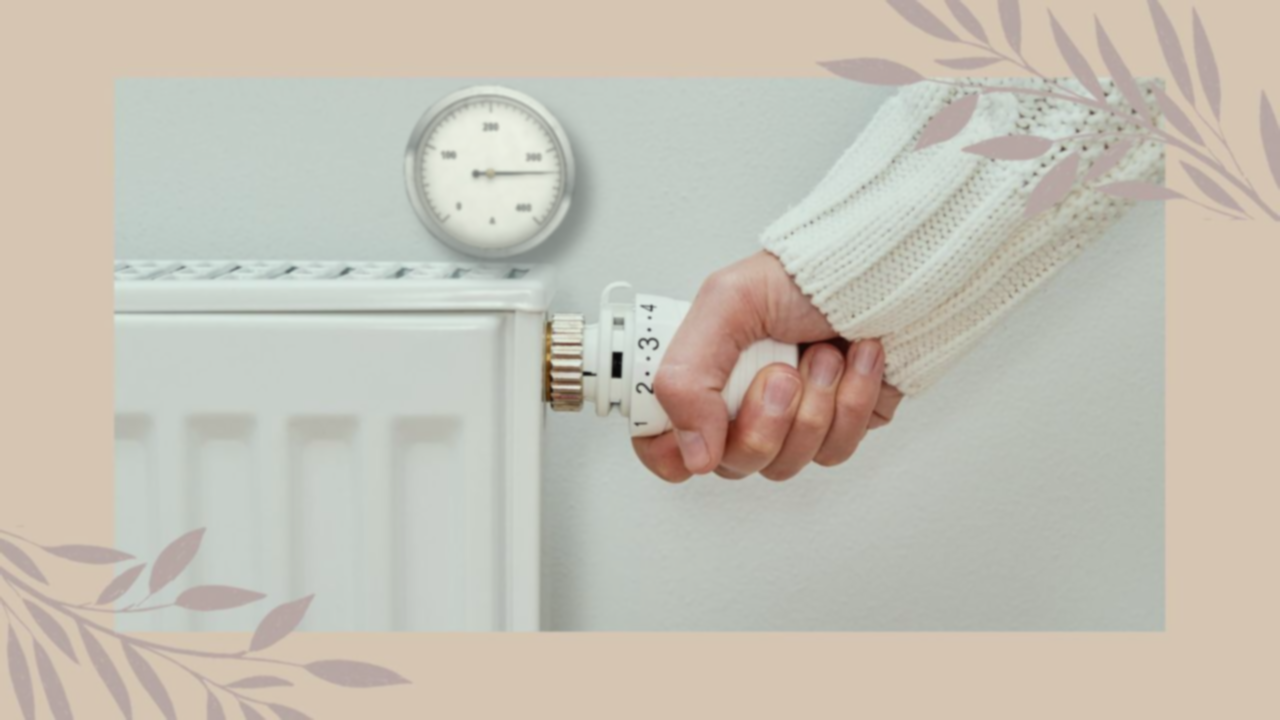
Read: 330 A
